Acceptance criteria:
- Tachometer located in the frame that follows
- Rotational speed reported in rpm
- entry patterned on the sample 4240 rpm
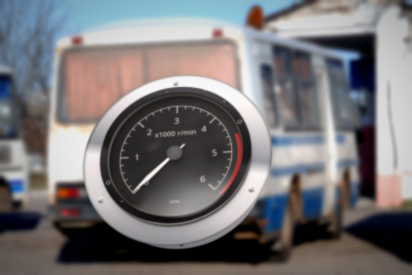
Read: 0 rpm
